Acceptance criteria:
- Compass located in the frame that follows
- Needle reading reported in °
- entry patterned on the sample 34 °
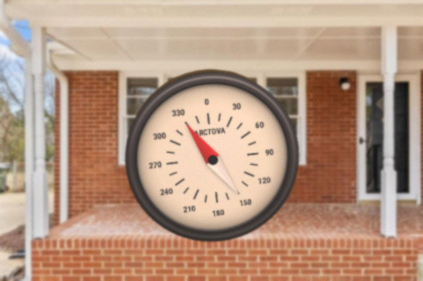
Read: 330 °
